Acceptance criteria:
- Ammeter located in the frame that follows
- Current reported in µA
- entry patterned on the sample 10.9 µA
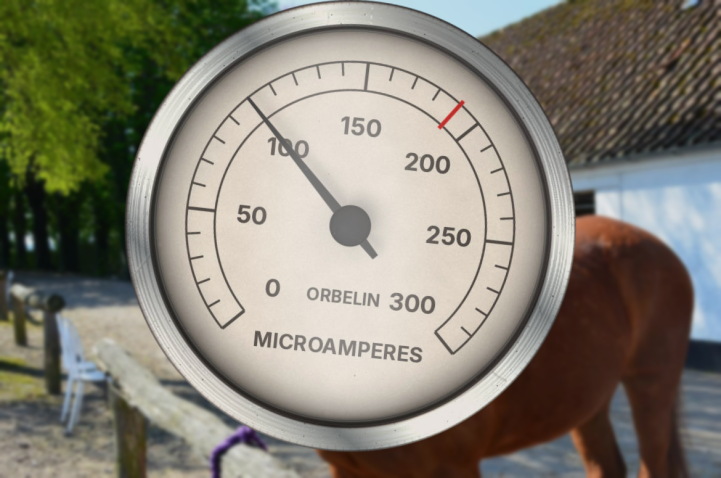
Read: 100 µA
